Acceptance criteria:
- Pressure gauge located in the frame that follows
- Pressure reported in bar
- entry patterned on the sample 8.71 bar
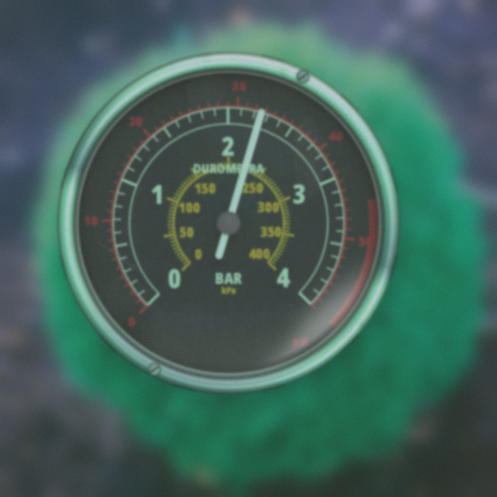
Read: 2.25 bar
